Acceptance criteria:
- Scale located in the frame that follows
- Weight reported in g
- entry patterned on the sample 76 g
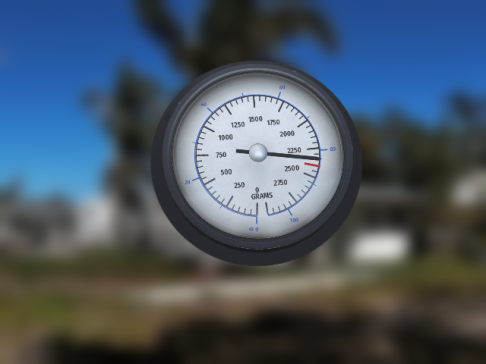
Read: 2350 g
